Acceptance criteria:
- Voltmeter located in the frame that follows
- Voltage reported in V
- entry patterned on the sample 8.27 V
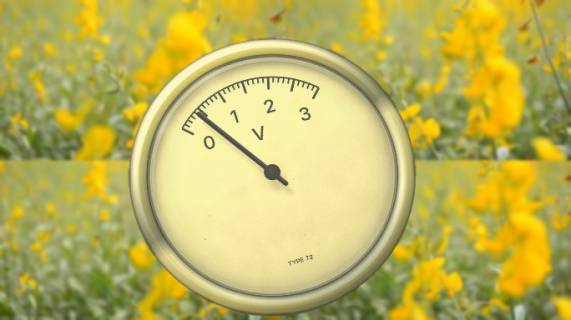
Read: 0.4 V
